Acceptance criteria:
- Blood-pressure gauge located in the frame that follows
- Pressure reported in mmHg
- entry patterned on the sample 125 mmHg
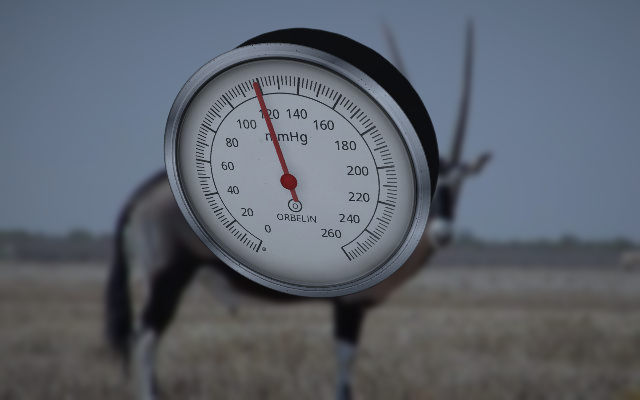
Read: 120 mmHg
